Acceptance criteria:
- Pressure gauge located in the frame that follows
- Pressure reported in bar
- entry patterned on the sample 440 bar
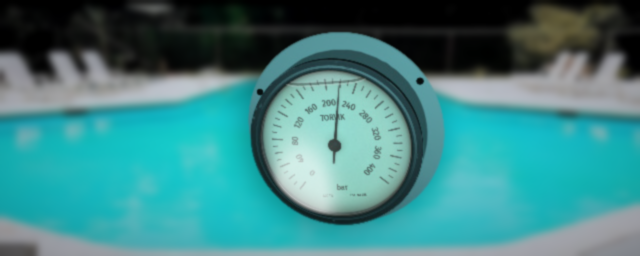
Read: 220 bar
